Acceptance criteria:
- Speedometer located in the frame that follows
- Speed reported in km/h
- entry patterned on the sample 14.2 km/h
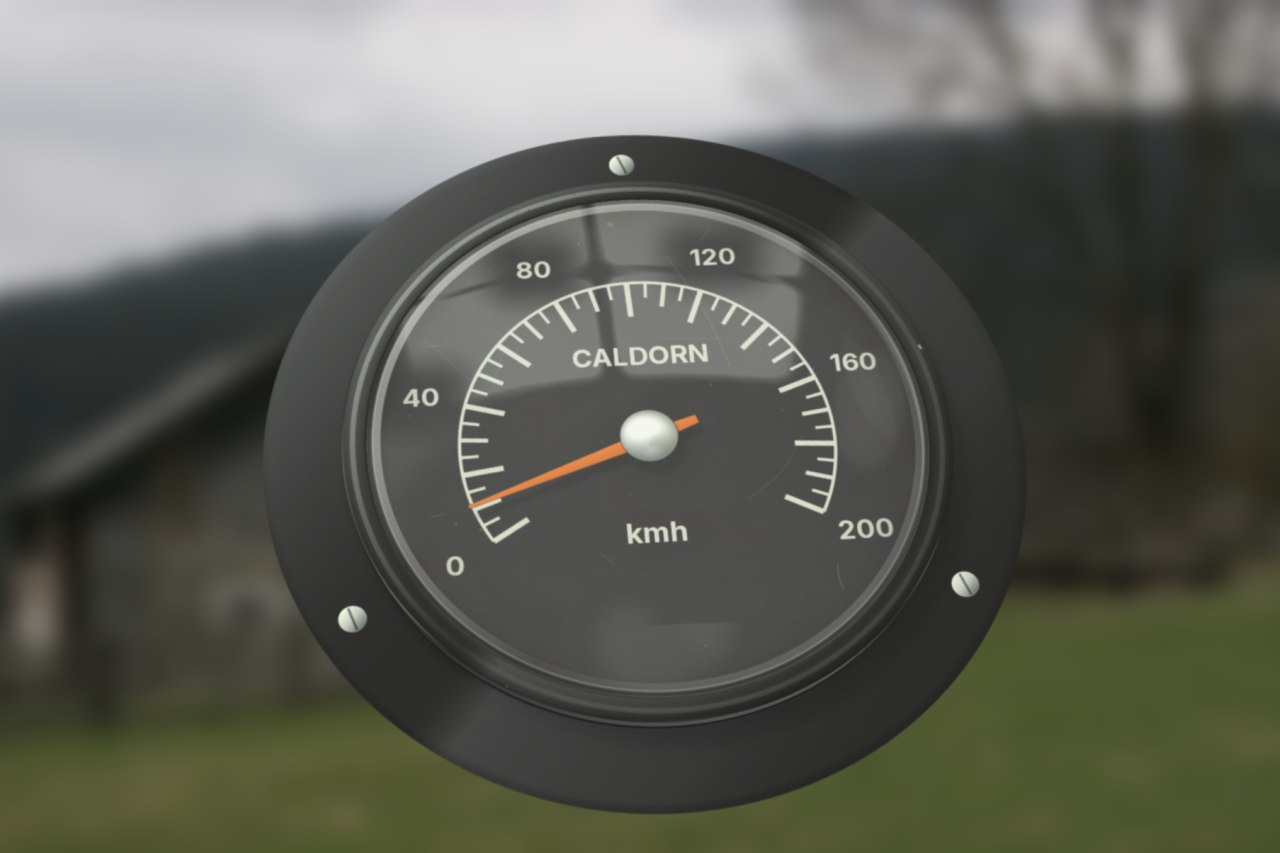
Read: 10 km/h
